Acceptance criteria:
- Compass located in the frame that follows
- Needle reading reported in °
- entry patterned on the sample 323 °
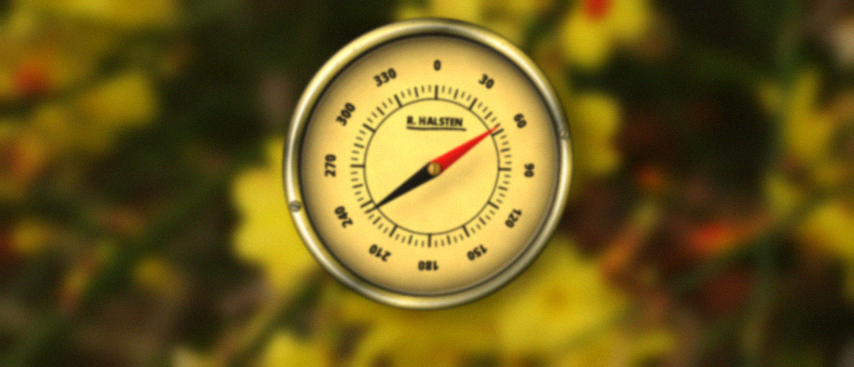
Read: 55 °
